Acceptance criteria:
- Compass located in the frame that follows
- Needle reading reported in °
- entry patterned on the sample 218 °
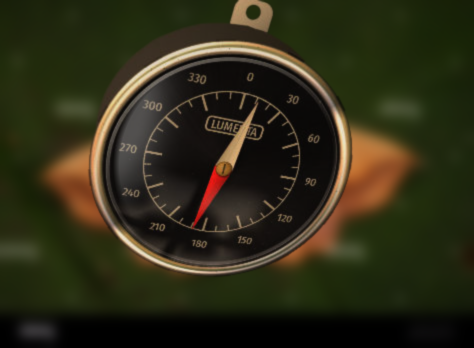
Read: 190 °
